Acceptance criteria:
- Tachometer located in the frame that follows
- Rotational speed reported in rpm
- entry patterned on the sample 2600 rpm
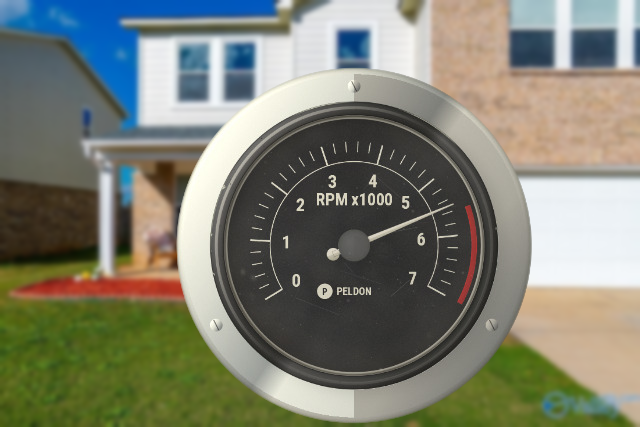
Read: 5500 rpm
